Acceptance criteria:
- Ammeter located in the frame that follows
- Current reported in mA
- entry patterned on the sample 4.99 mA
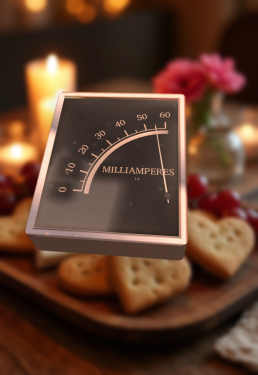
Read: 55 mA
